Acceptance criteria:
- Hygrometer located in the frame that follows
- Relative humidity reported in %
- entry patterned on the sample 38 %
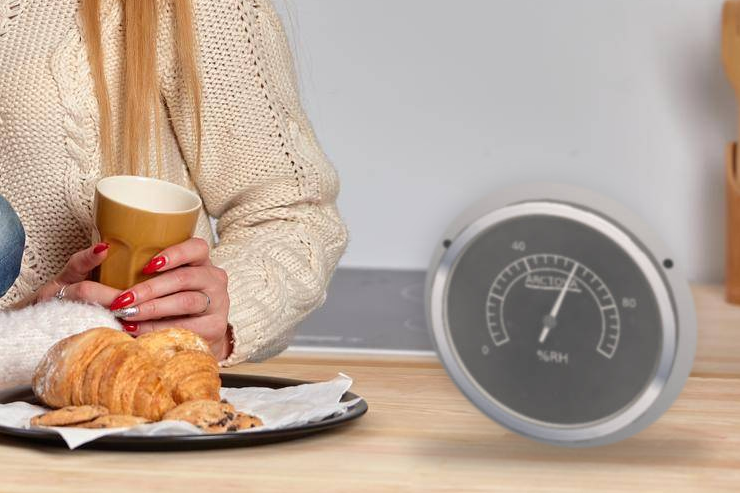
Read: 60 %
